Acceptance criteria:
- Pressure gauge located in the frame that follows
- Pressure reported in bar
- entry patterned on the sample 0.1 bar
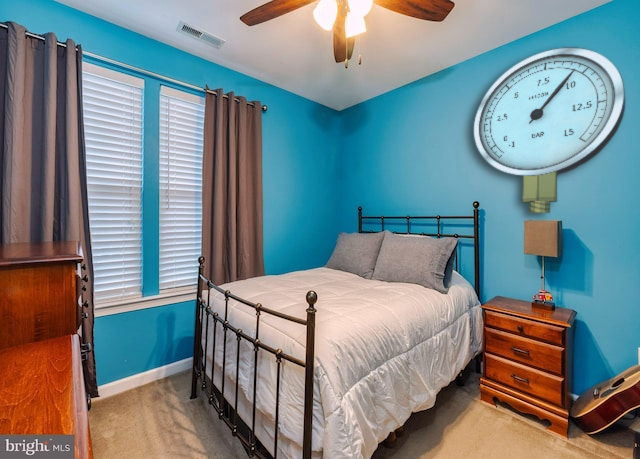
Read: 9.5 bar
